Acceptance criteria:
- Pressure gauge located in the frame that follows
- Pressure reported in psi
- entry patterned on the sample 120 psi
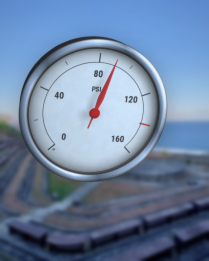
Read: 90 psi
